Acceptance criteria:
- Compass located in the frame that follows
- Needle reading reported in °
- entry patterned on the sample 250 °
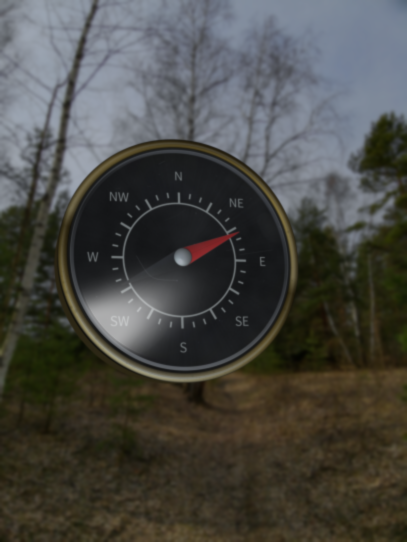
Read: 65 °
